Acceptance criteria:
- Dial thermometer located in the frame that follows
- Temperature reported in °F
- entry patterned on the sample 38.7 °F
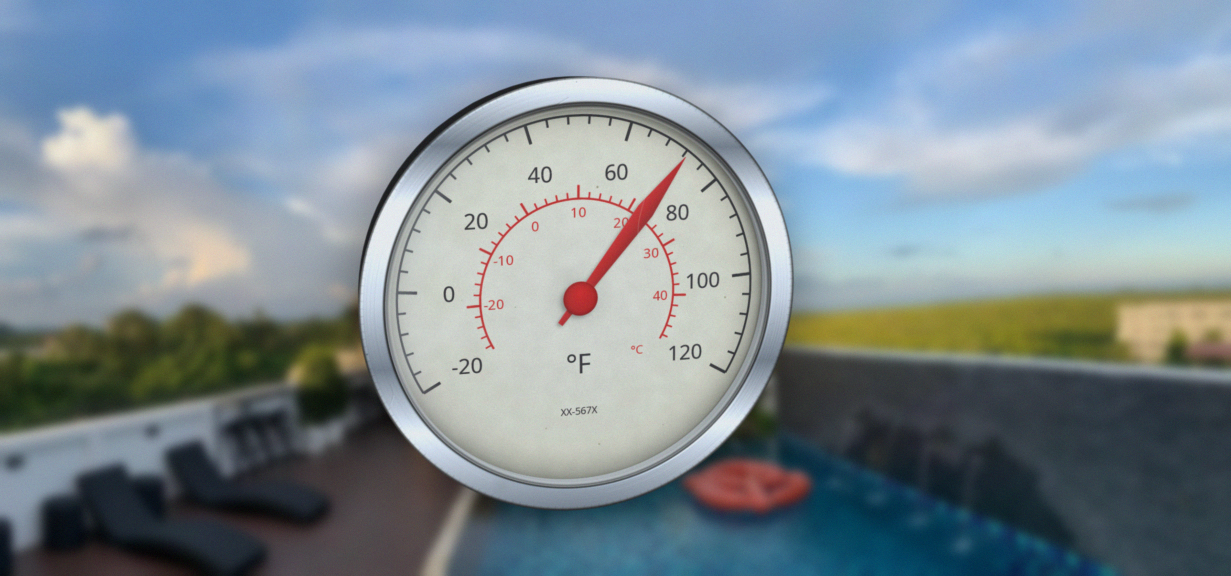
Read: 72 °F
